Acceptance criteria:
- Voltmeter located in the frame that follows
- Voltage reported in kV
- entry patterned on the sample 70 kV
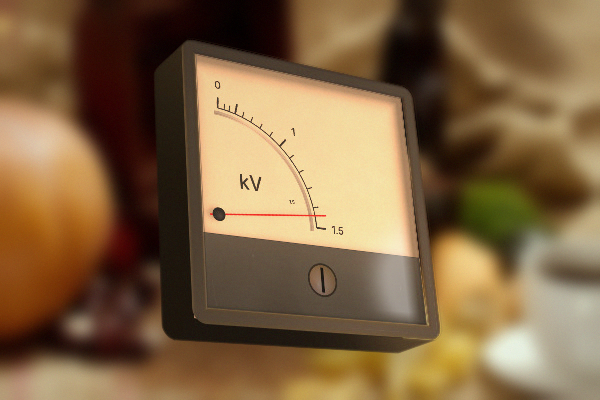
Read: 1.45 kV
